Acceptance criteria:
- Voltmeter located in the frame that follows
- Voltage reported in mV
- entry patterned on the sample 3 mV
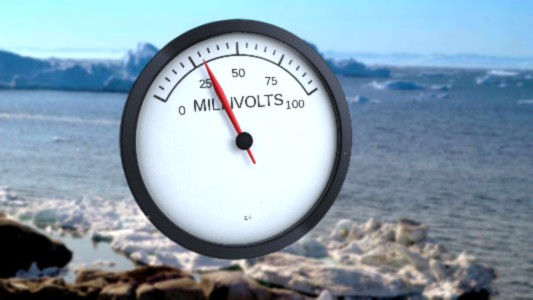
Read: 30 mV
